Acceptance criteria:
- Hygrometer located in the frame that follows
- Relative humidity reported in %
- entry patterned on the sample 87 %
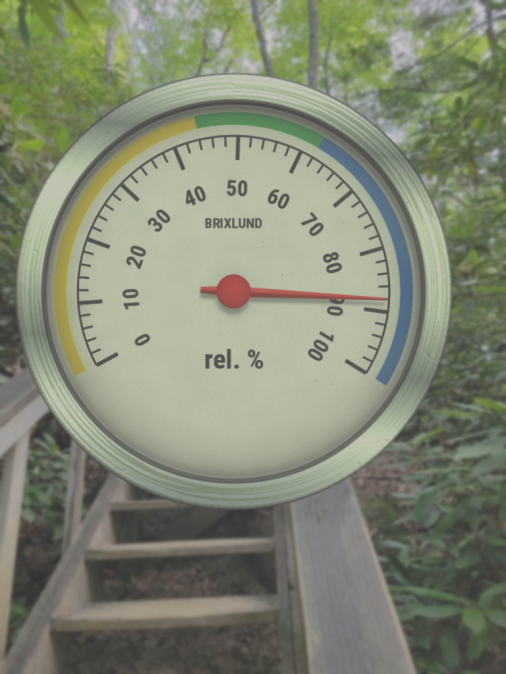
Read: 88 %
